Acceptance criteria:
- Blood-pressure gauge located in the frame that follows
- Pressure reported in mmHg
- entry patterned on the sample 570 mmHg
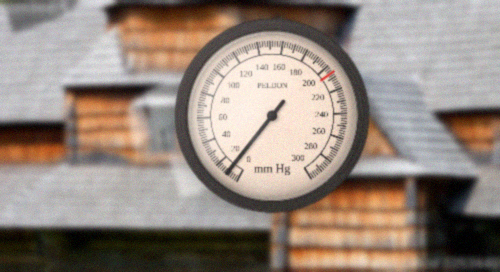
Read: 10 mmHg
